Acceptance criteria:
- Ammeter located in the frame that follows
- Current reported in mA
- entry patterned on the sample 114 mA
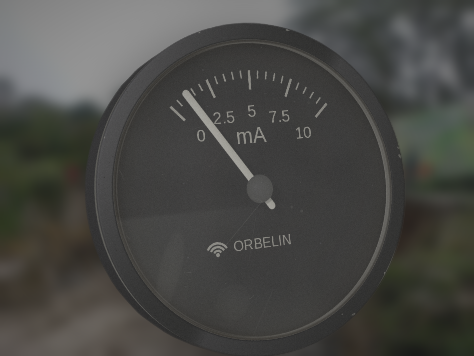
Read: 1 mA
